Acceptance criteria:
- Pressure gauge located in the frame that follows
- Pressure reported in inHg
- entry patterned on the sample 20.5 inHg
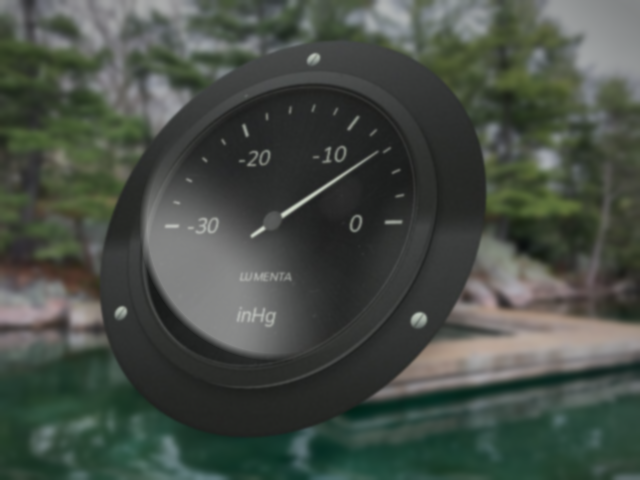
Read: -6 inHg
